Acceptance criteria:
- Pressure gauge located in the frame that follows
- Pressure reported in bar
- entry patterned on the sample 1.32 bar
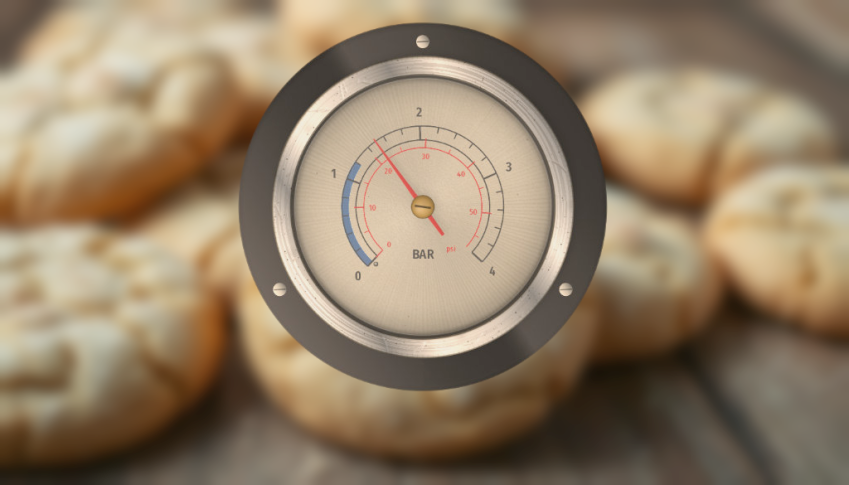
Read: 1.5 bar
